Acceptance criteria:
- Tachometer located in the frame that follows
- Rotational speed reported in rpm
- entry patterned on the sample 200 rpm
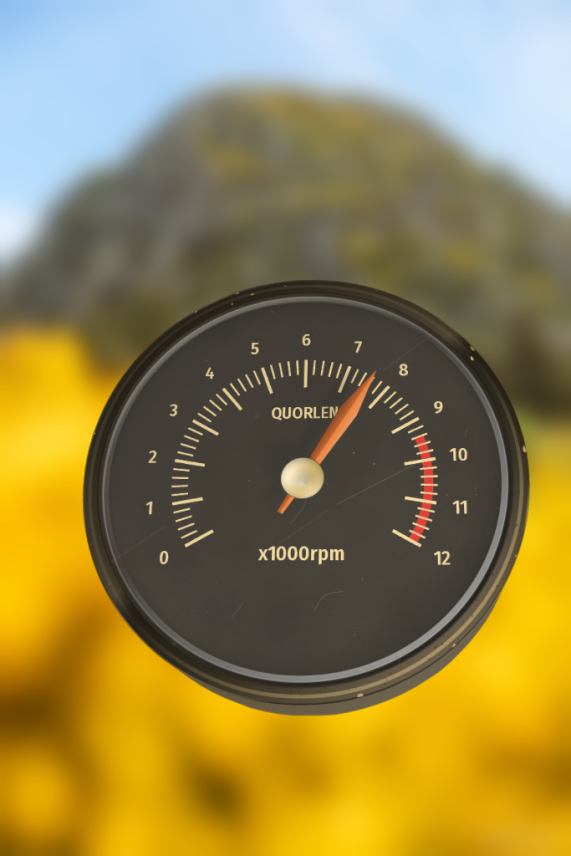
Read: 7600 rpm
